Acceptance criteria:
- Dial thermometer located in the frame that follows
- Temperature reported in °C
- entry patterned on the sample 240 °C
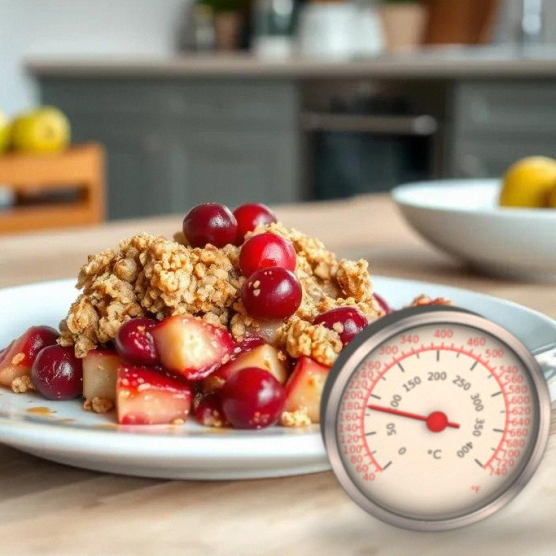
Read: 87.5 °C
